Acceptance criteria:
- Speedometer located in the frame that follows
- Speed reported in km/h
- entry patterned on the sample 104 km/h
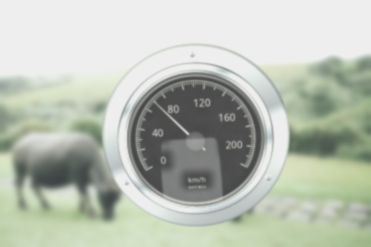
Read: 70 km/h
